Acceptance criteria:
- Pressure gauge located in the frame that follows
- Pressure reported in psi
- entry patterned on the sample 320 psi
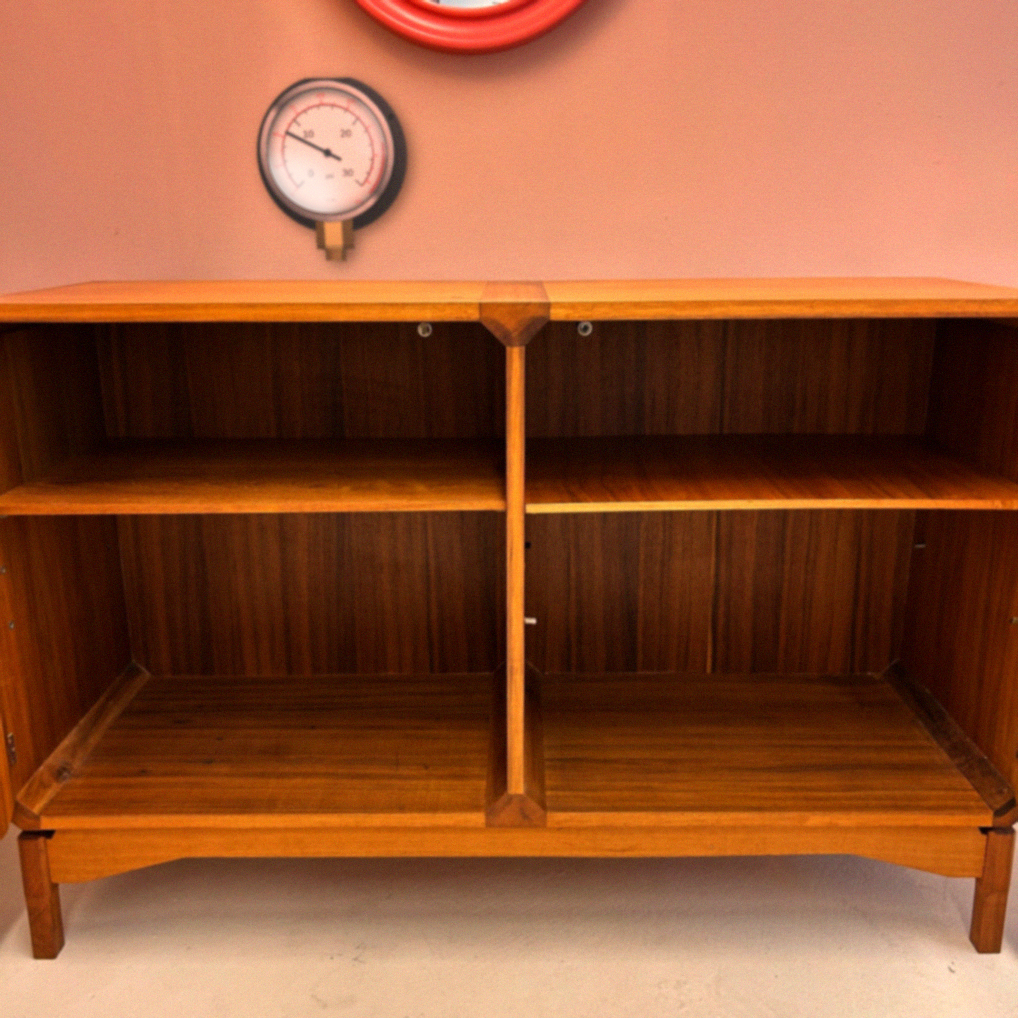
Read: 8 psi
